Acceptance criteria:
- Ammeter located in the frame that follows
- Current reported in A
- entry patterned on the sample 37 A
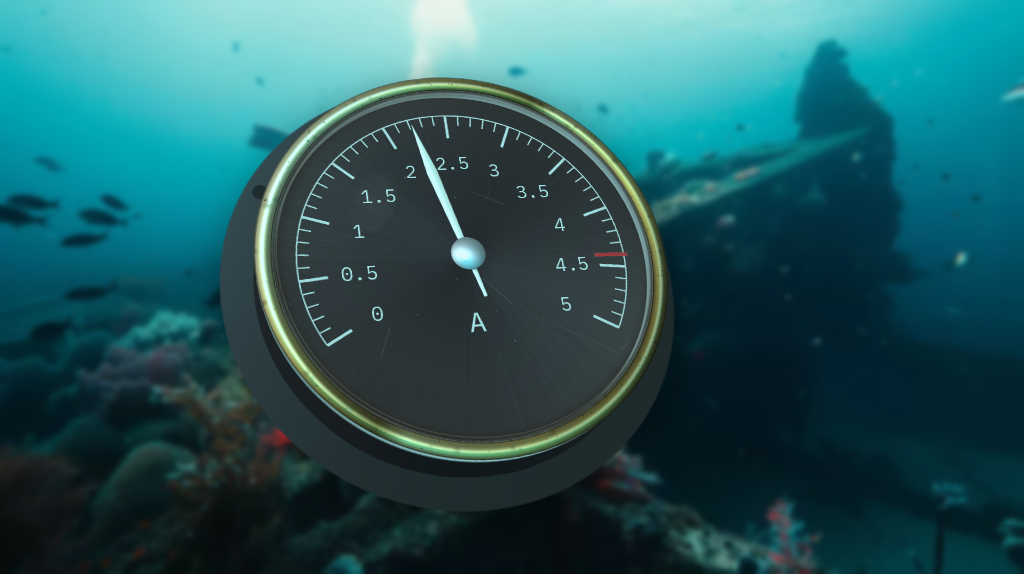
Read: 2.2 A
